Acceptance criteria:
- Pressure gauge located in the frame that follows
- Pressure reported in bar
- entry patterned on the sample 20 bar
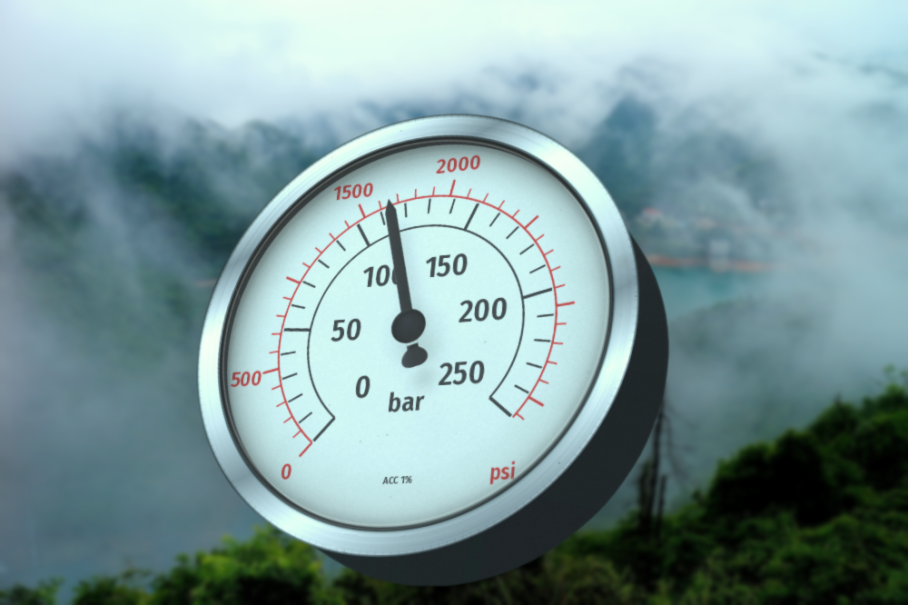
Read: 115 bar
